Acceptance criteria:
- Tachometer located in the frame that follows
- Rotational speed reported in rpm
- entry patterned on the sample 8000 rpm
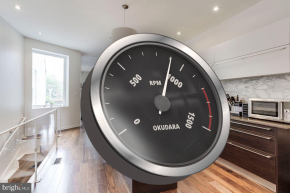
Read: 900 rpm
